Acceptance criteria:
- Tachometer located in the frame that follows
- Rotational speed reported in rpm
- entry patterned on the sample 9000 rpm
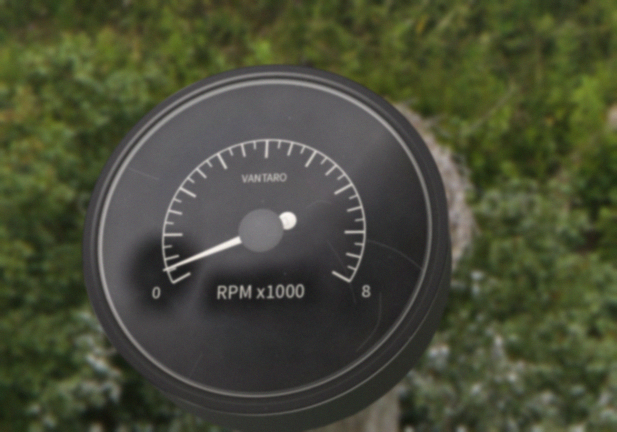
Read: 250 rpm
